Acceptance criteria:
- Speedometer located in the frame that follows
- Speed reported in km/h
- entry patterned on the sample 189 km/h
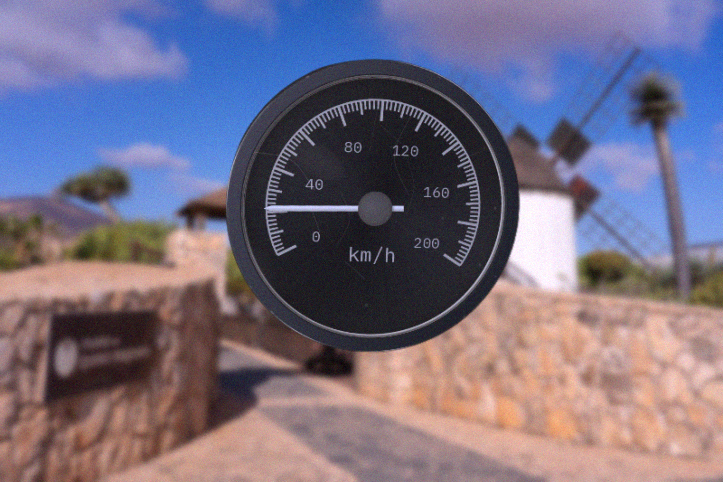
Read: 22 km/h
